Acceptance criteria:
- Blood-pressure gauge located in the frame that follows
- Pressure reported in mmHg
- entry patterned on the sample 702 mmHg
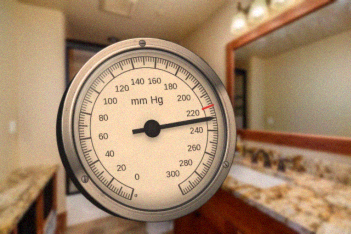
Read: 230 mmHg
